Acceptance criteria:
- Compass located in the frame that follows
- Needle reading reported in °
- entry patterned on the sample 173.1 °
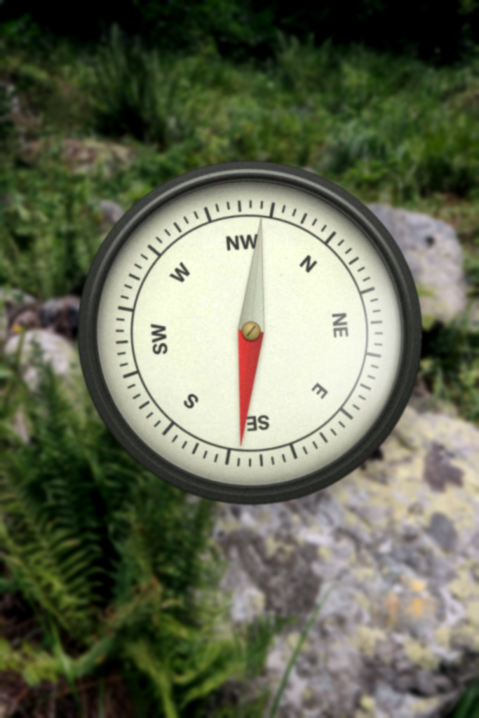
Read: 145 °
